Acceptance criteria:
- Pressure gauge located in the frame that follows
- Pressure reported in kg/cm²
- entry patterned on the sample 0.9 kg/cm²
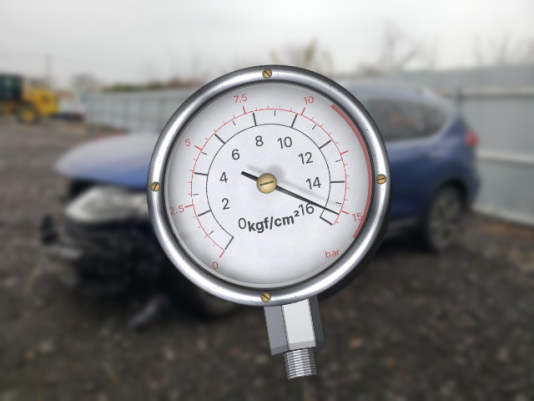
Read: 15.5 kg/cm²
